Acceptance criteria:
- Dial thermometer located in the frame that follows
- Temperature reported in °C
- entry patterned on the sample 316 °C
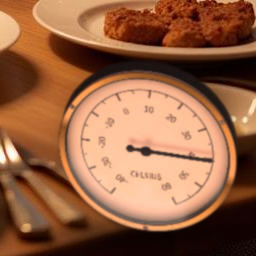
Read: 40 °C
